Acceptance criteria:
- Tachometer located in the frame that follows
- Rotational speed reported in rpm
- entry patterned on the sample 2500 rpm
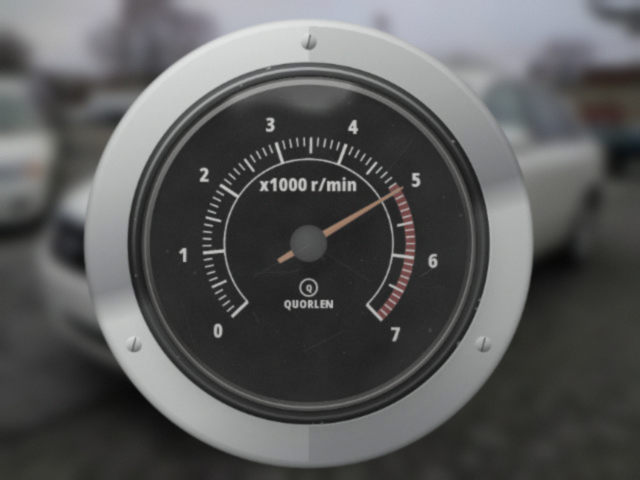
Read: 5000 rpm
